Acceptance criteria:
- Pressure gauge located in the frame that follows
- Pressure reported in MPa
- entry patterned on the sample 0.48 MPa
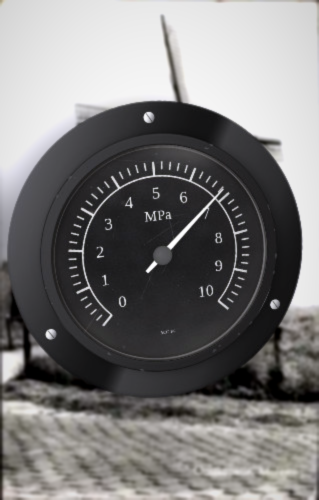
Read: 6.8 MPa
